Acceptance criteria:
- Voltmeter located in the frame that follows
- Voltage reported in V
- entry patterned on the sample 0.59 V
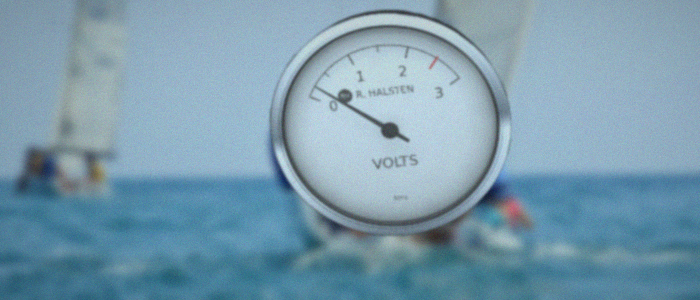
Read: 0.25 V
